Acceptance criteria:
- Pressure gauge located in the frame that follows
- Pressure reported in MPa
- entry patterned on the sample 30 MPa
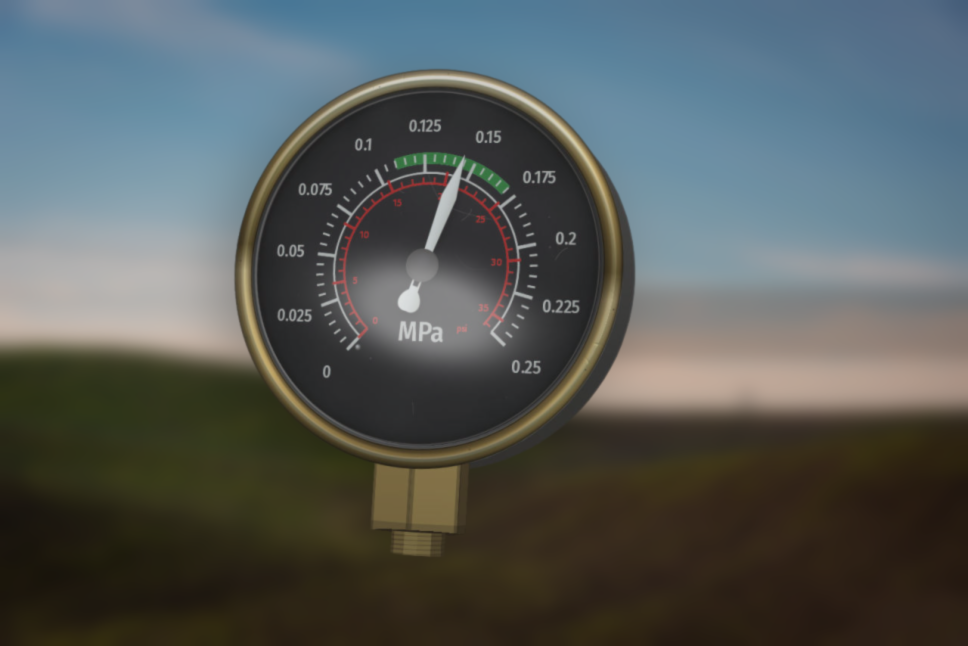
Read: 0.145 MPa
